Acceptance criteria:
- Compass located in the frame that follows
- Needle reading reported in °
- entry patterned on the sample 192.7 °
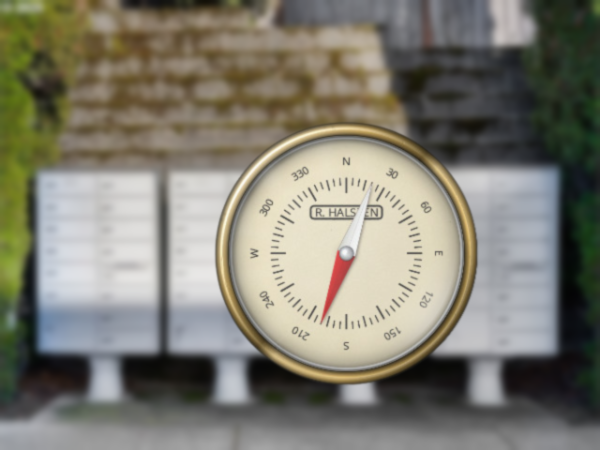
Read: 200 °
